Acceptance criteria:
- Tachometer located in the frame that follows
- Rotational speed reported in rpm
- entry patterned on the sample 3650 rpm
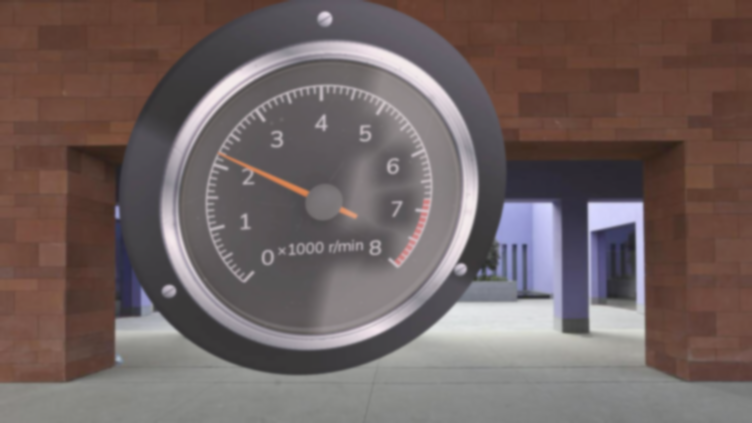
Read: 2200 rpm
